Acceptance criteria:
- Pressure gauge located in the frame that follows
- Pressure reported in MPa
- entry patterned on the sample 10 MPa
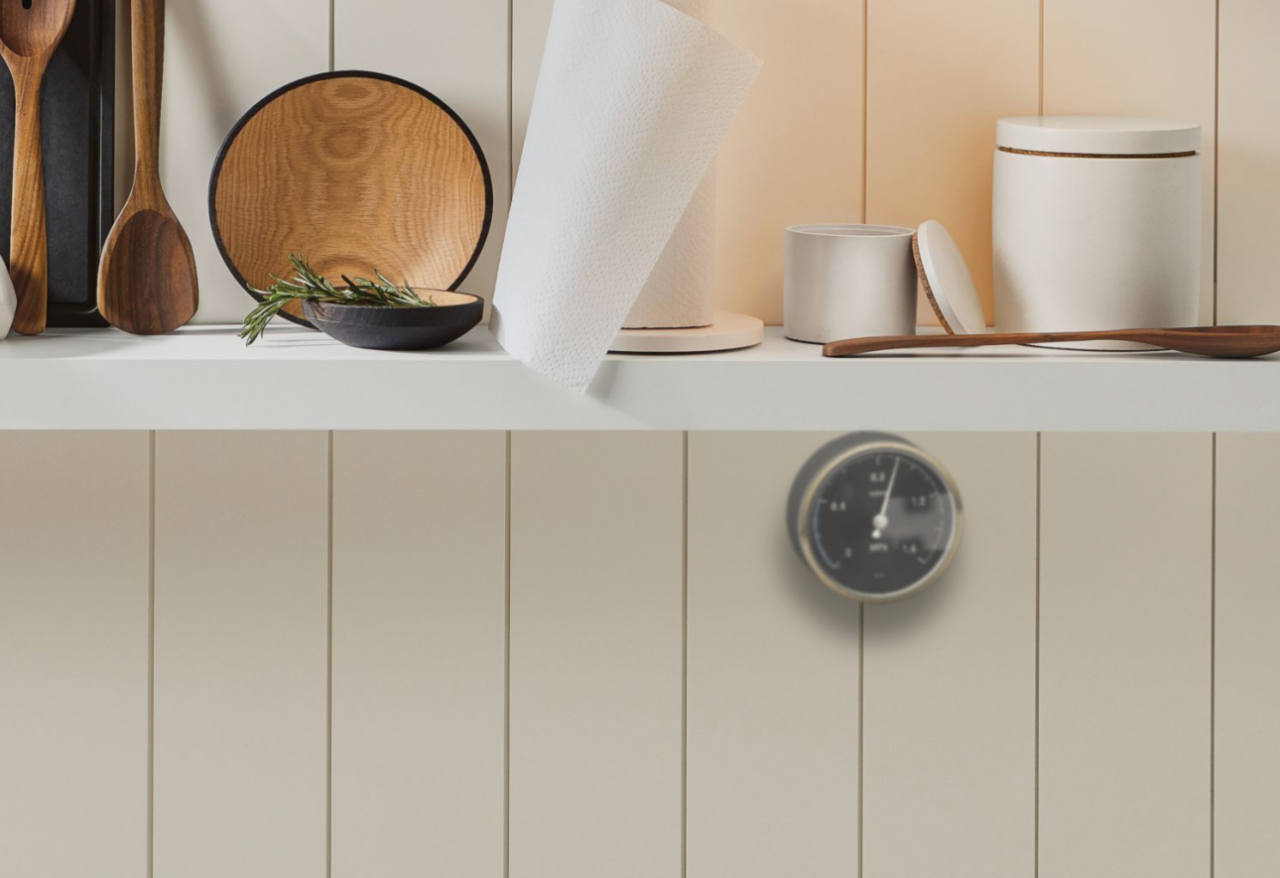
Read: 0.9 MPa
